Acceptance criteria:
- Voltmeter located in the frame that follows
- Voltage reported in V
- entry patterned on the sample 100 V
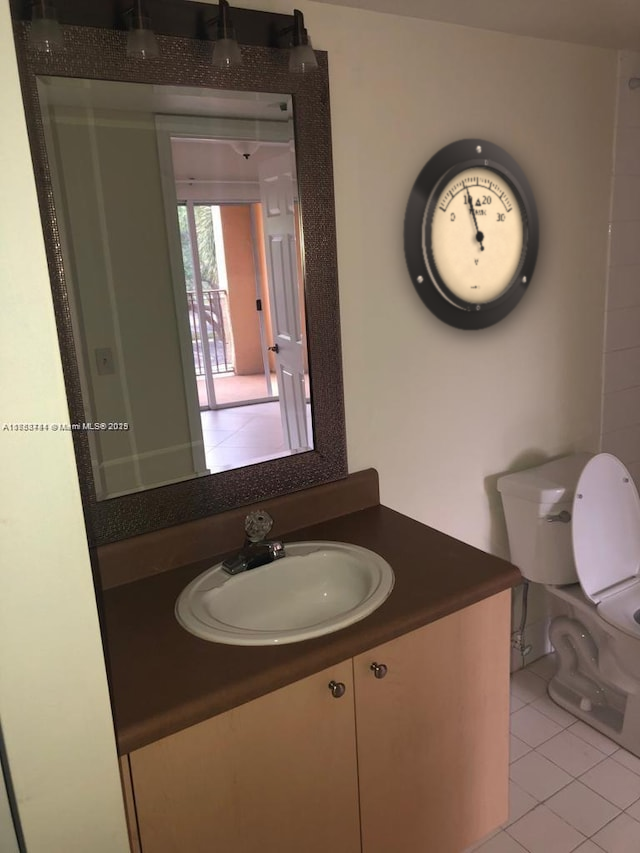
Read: 10 V
